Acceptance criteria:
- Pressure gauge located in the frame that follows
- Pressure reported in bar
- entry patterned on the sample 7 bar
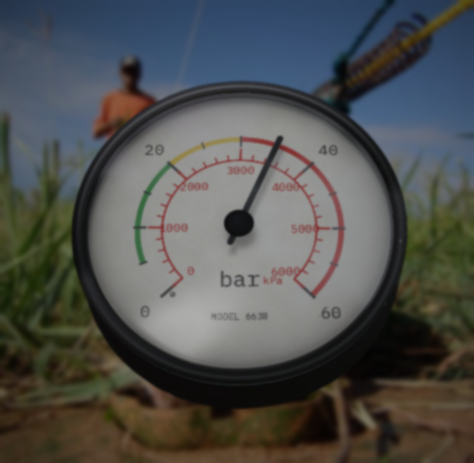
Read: 35 bar
